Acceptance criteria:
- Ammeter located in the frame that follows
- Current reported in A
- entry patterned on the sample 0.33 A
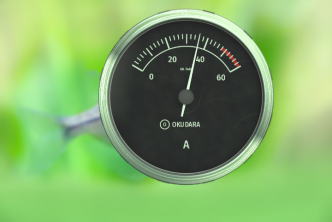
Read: 36 A
